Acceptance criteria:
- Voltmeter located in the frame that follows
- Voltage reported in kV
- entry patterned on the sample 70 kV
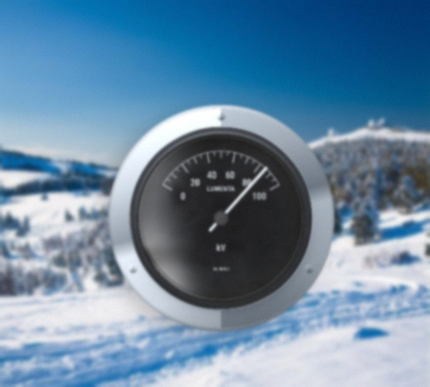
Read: 85 kV
